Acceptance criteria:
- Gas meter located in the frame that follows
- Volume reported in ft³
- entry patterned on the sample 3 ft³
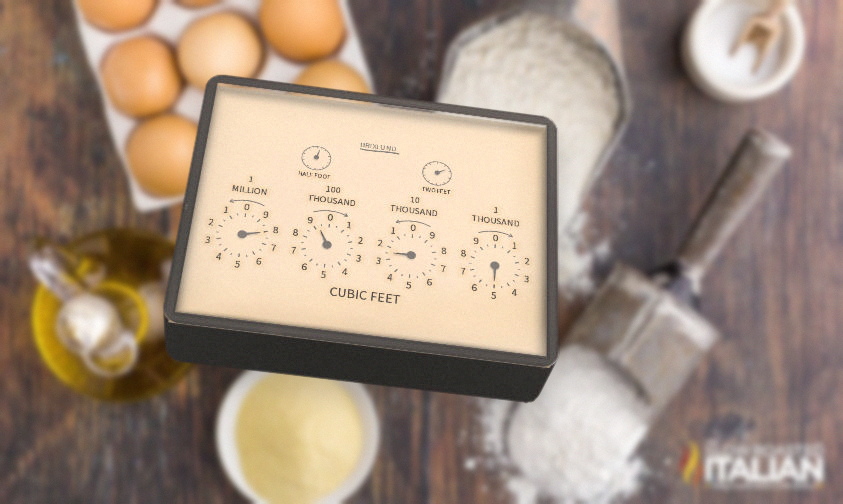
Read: 792500 ft³
